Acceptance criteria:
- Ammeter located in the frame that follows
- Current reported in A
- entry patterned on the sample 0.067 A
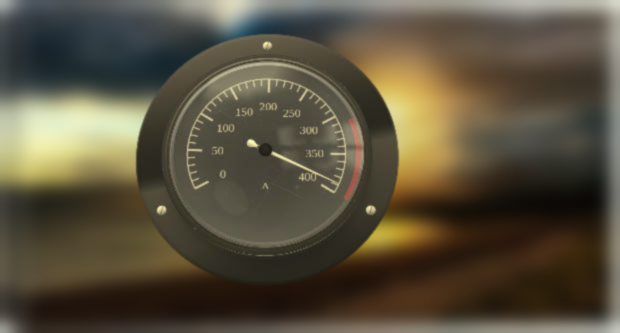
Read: 390 A
